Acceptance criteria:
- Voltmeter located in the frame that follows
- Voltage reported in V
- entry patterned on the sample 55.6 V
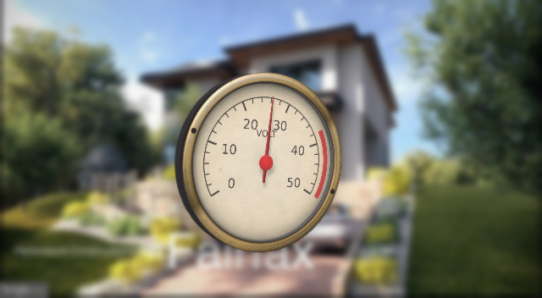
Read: 26 V
